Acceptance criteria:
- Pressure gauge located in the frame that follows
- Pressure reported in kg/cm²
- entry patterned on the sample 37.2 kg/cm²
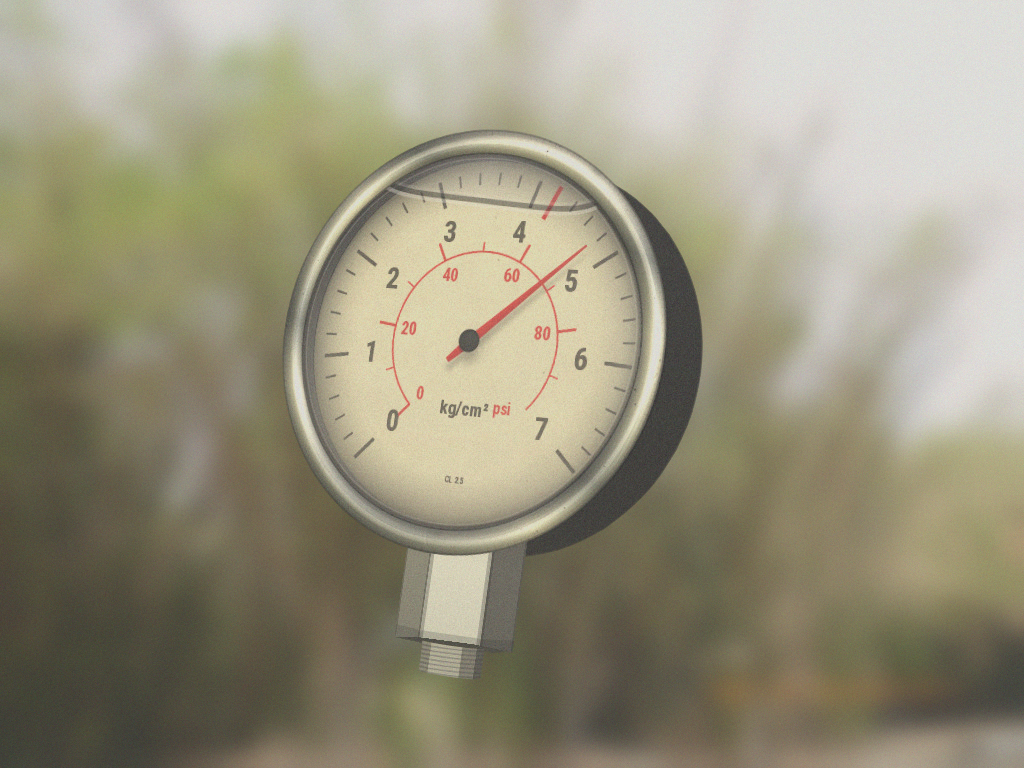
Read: 4.8 kg/cm²
